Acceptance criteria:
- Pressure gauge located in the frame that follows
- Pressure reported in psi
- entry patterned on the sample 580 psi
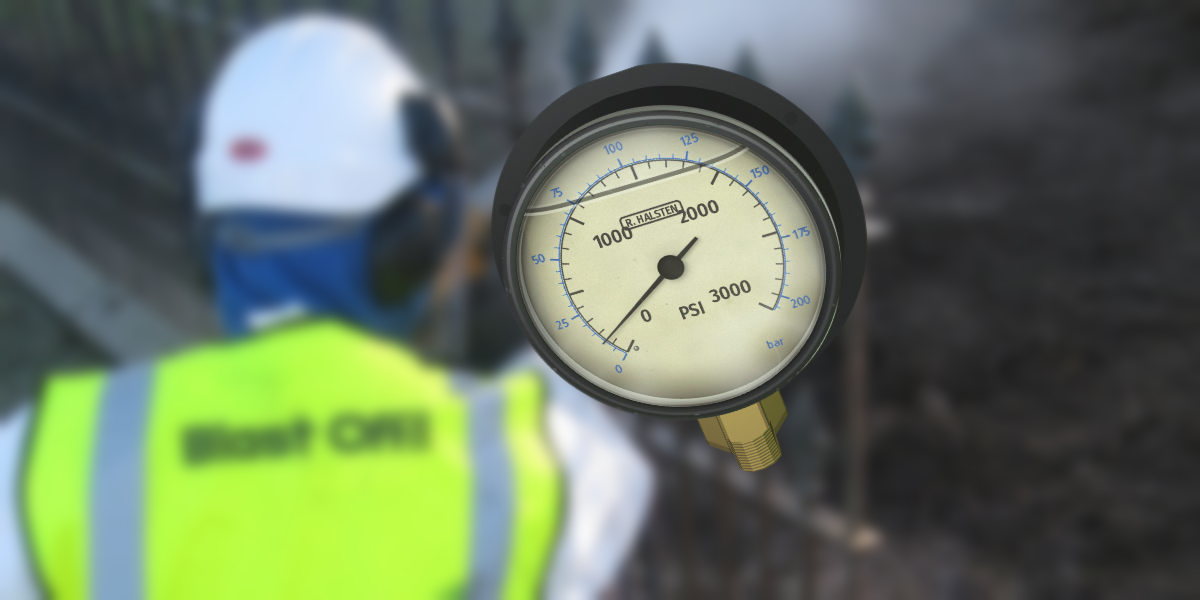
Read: 150 psi
